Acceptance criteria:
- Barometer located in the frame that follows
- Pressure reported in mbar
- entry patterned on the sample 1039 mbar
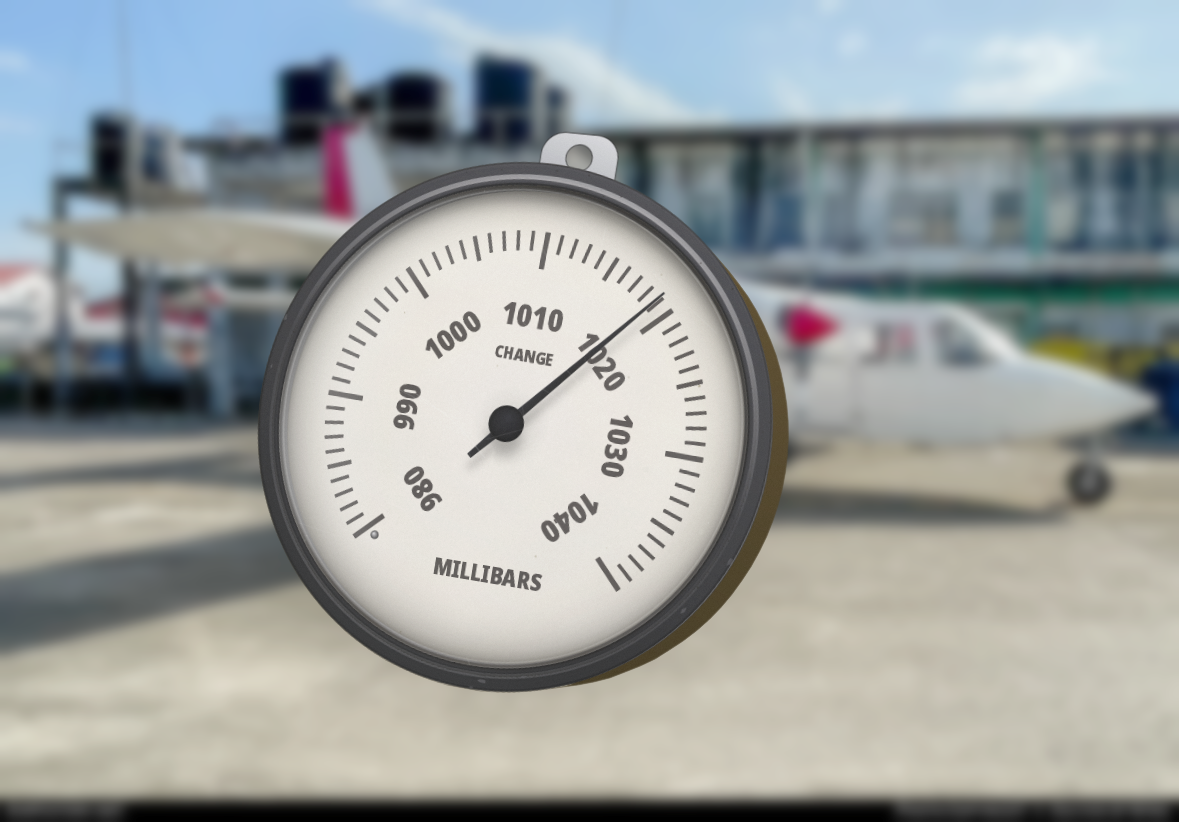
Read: 1019 mbar
